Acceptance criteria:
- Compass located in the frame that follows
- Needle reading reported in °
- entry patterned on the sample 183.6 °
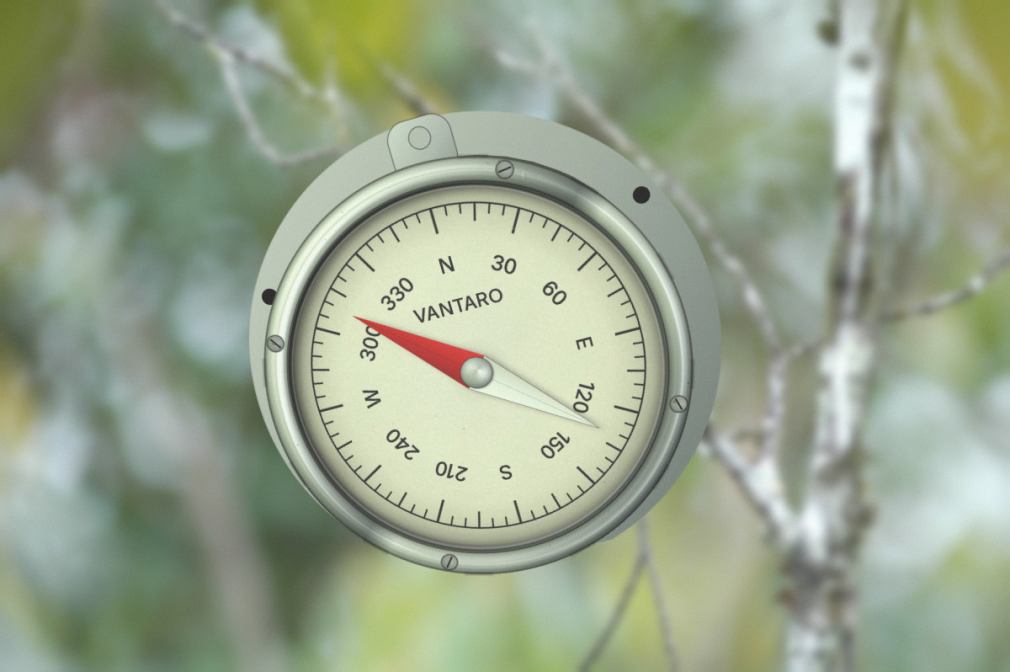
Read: 310 °
